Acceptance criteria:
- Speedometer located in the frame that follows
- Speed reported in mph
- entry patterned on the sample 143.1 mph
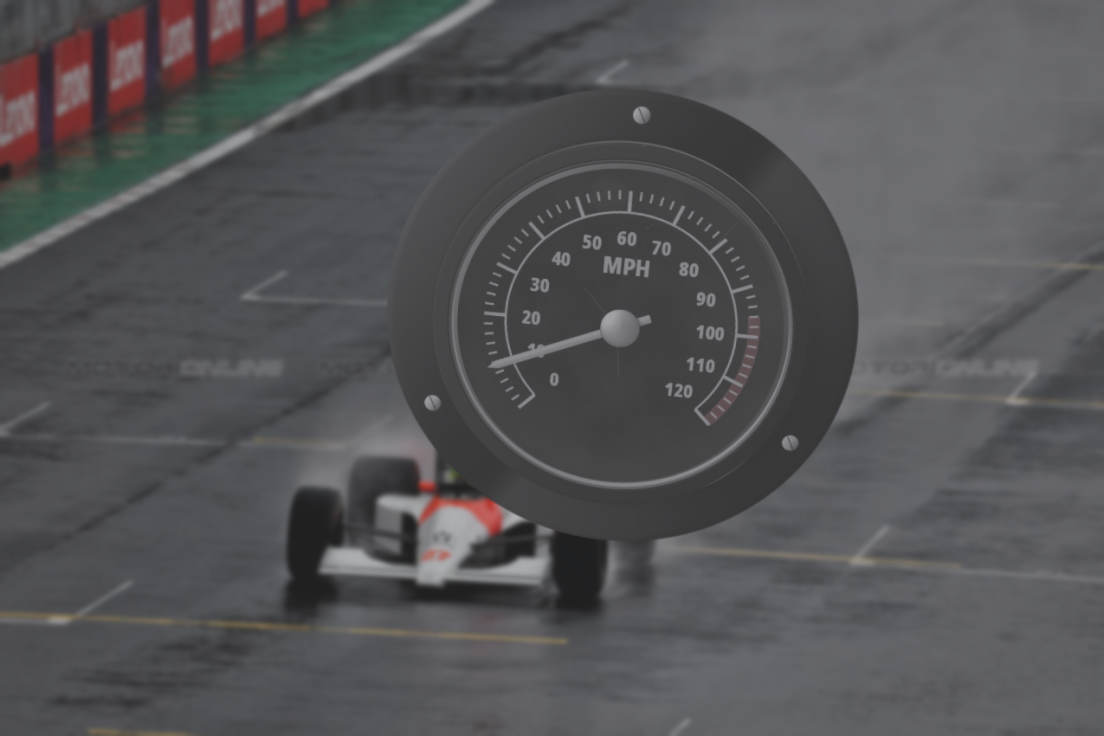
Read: 10 mph
